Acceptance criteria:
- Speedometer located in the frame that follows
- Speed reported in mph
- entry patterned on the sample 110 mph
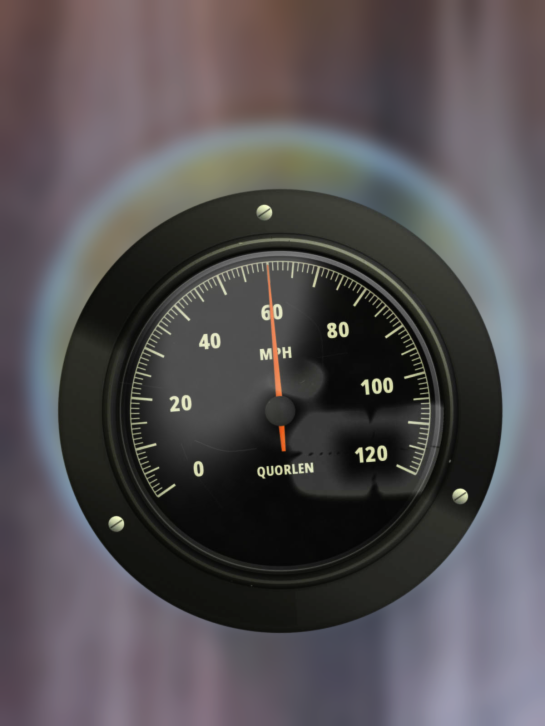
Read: 60 mph
